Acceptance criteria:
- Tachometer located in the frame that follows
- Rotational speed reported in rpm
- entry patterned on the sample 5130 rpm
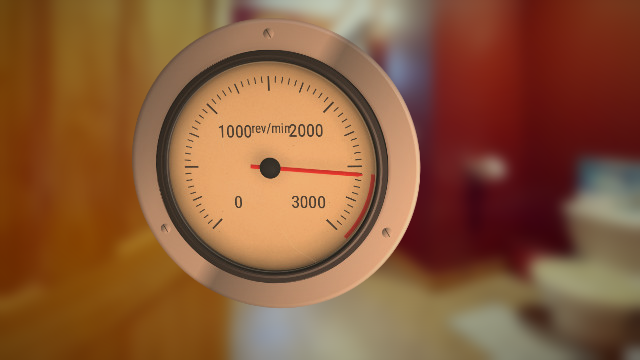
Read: 2550 rpm
